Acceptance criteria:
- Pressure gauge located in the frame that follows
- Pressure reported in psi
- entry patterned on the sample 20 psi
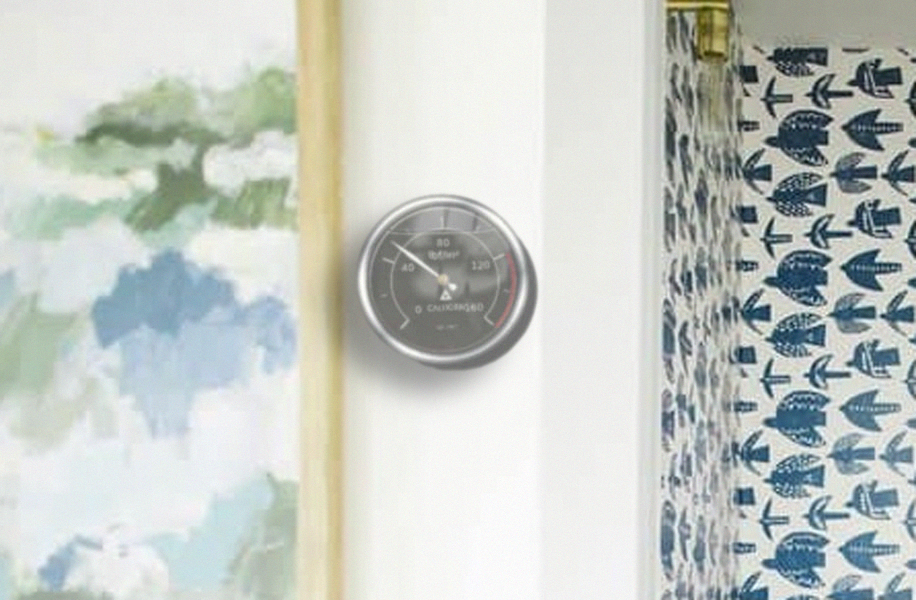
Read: 50 psi
